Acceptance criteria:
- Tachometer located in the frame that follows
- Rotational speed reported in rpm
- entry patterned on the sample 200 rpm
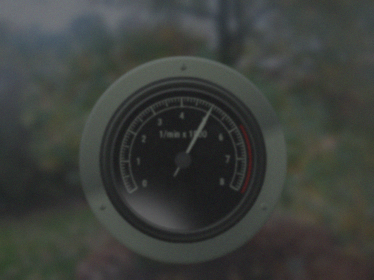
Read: 5000 rpm
